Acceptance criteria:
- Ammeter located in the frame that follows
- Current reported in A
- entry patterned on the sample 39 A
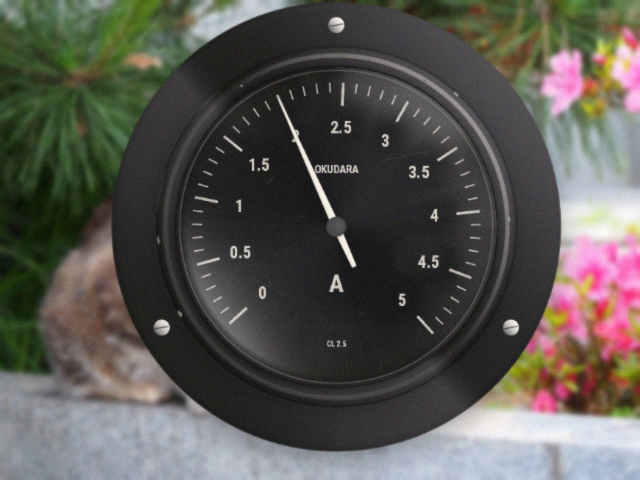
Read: 2 A
